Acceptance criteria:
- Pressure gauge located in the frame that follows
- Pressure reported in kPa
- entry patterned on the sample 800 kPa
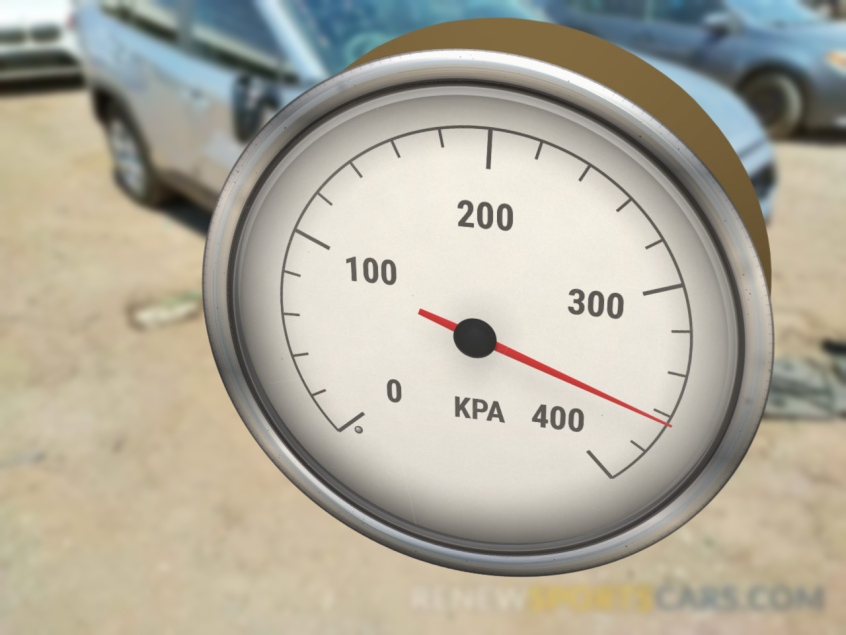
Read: 360 kPa
